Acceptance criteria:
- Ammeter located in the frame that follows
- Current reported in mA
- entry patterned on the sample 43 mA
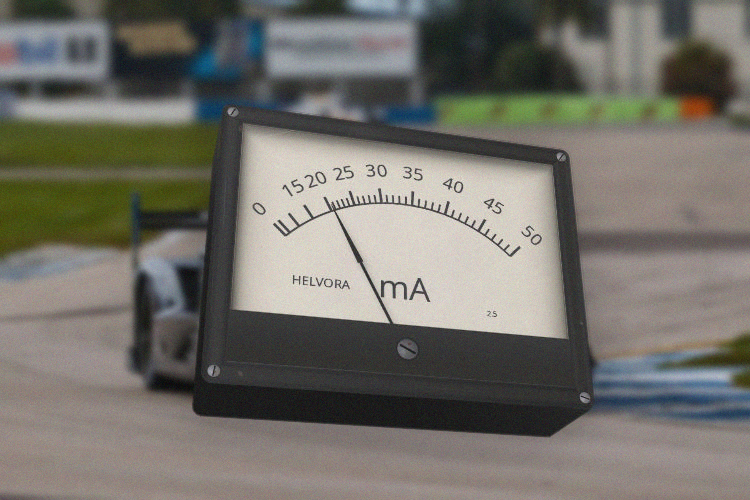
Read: 20 mA
